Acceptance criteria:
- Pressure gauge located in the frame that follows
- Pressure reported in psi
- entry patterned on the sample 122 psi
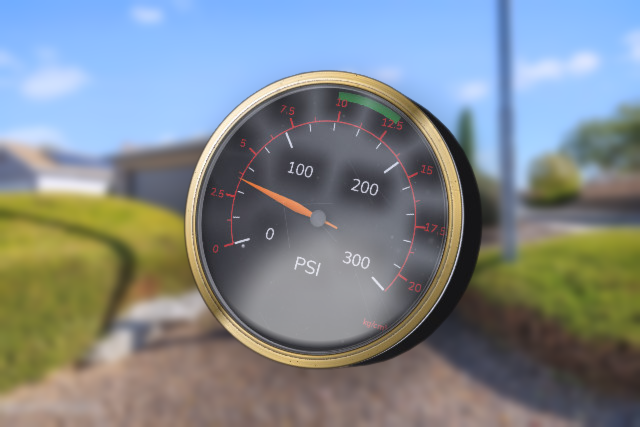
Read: 50 psi
